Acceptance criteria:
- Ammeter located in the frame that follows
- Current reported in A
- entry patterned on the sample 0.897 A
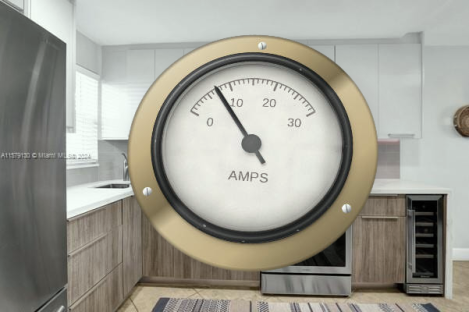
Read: 7 A
